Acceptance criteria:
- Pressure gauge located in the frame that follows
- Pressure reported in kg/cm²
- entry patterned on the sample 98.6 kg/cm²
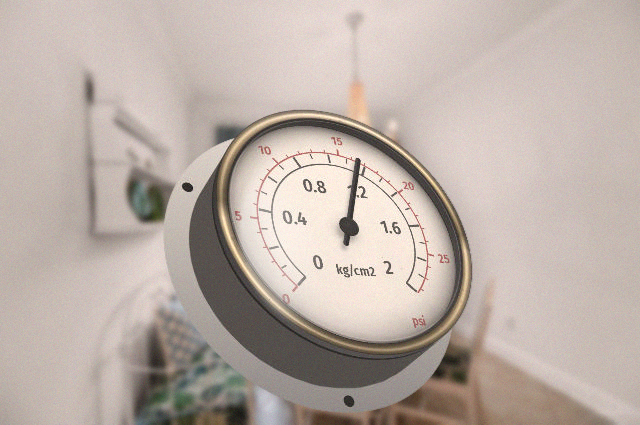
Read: 1.15 kg/cm²
